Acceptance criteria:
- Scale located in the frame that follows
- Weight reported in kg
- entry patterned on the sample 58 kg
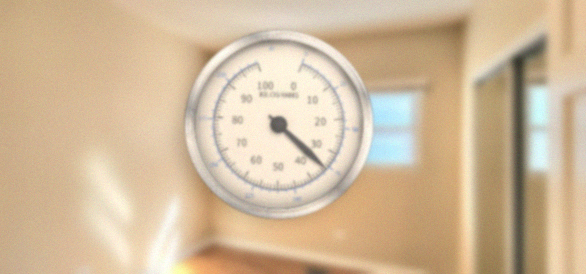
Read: 35 kg
